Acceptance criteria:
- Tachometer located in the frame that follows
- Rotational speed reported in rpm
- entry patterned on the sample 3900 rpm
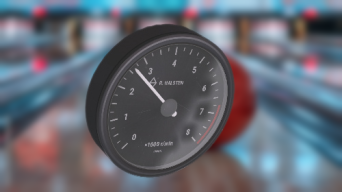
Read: 2625 rpm
